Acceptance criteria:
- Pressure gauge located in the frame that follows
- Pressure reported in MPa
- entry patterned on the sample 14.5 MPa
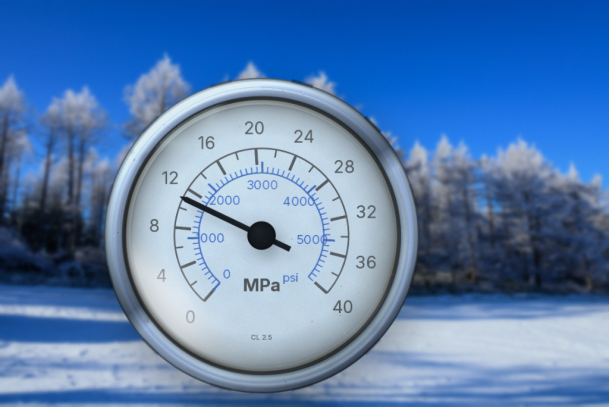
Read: 11 MPa
